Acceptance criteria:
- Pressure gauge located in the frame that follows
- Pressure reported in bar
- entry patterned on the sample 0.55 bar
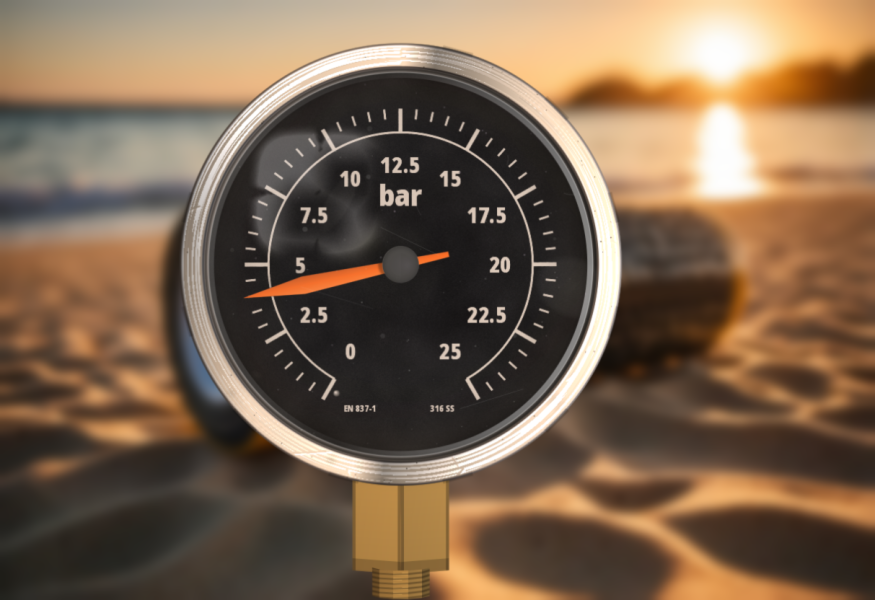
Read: 4 bar
